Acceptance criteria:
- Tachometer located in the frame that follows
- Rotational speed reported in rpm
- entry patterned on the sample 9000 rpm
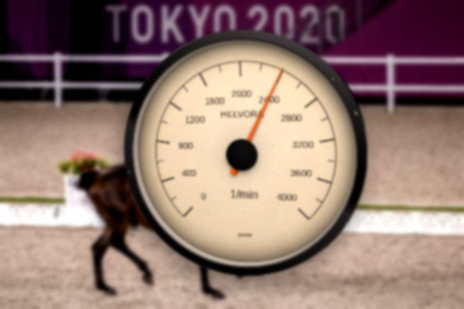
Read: 2400 rpm
